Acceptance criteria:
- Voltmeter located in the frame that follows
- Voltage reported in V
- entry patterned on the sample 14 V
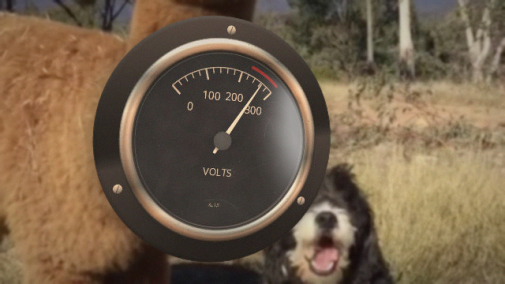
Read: 260 V
